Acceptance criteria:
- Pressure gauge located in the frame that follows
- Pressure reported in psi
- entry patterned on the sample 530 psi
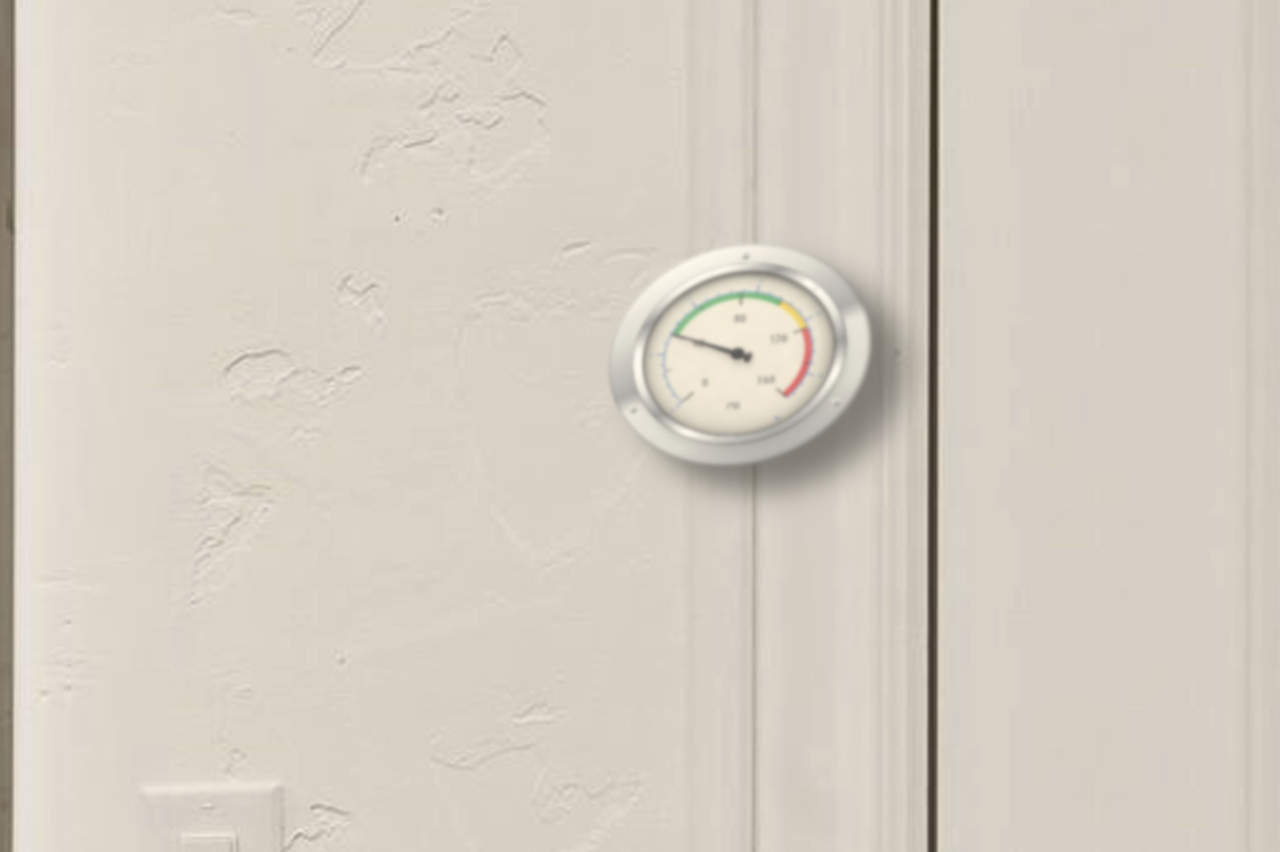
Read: 40 psi
